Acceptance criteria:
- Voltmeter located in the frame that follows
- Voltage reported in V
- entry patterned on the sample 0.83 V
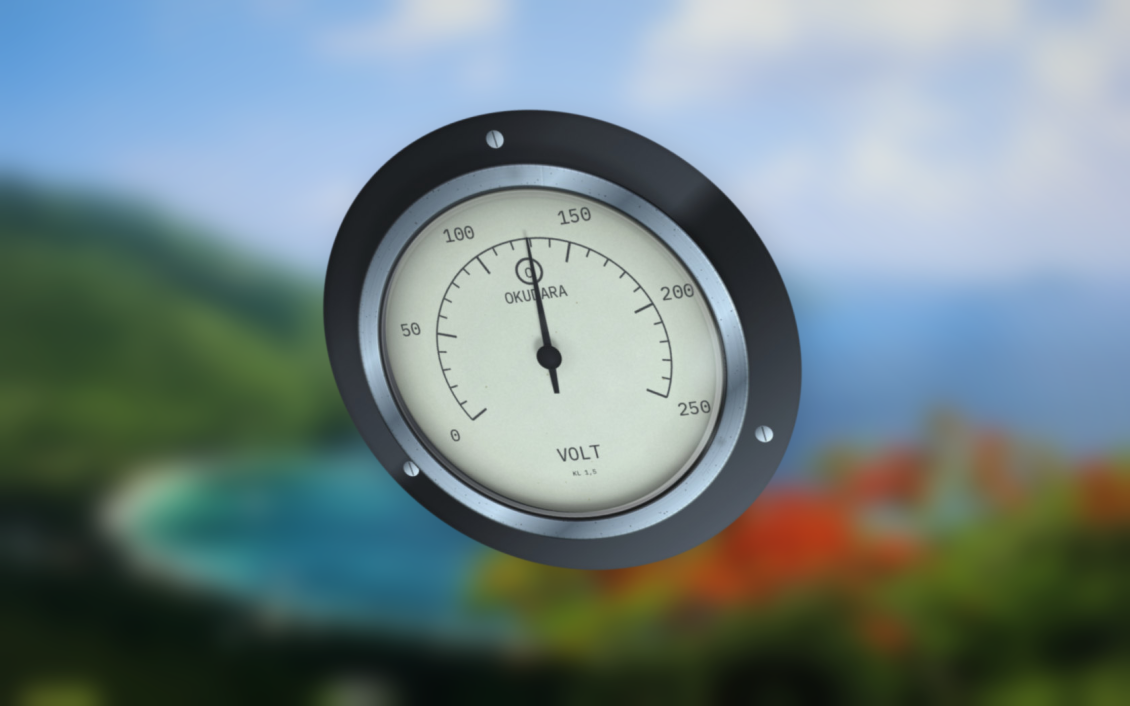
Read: 130 V
